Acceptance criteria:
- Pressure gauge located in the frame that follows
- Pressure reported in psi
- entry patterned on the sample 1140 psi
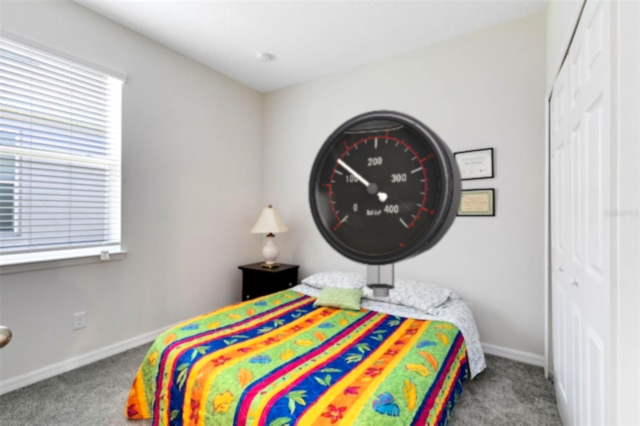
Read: 120 psi
